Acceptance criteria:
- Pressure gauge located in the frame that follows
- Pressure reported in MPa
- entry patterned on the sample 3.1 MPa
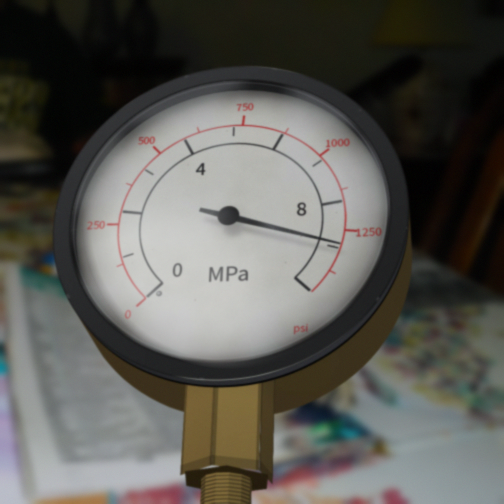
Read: 9 MPa
